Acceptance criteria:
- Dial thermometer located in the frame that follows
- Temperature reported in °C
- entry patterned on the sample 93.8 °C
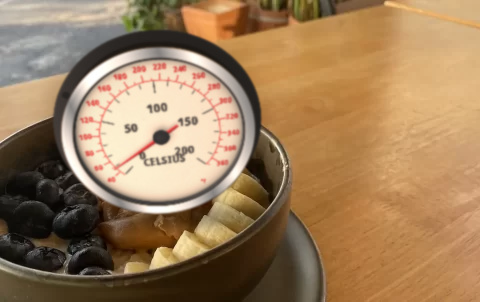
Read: 10 °C
